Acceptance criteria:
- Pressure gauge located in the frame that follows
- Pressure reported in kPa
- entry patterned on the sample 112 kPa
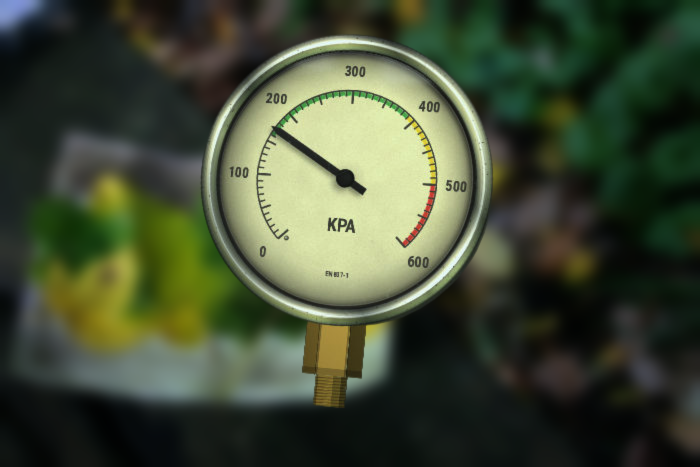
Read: 170 kPa
